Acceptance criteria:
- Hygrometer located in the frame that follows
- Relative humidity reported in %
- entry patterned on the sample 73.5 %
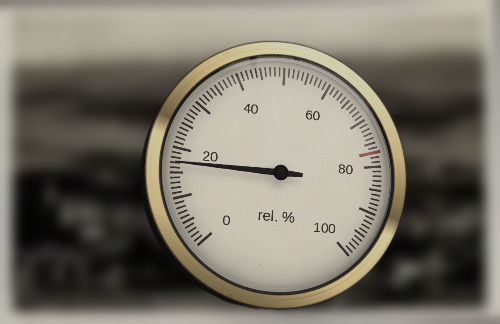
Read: 17 %
